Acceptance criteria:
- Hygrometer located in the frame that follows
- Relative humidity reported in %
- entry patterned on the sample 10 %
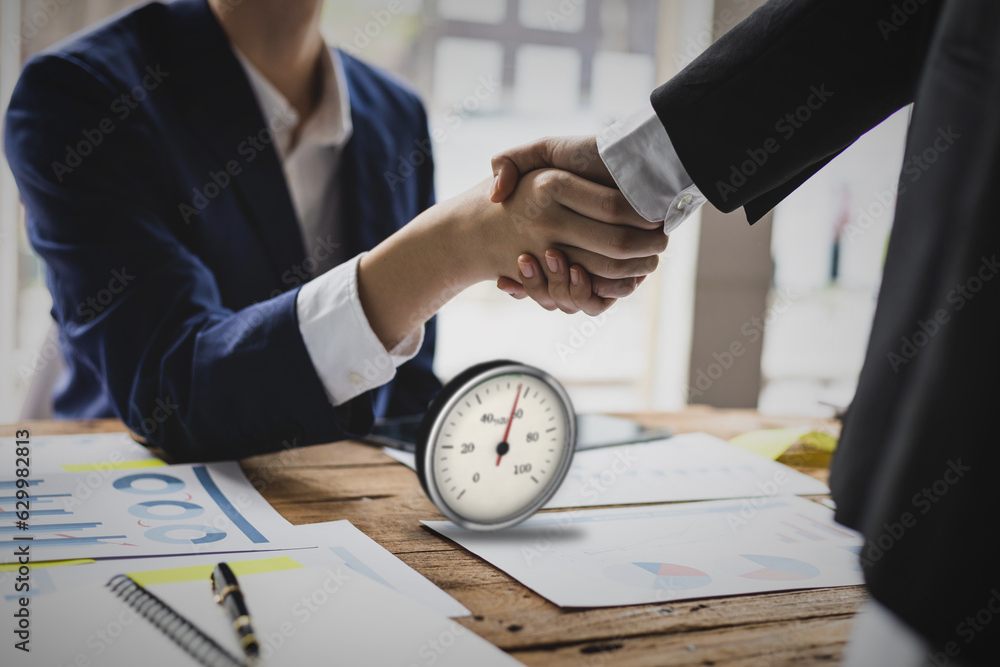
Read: 56 %
